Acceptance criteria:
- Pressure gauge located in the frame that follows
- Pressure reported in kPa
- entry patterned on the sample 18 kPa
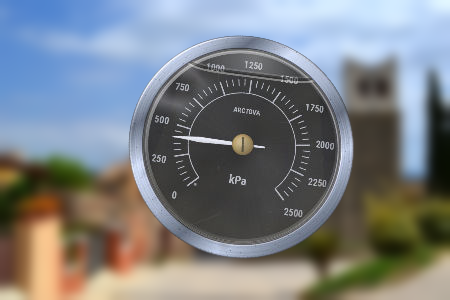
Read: 400 kPa
